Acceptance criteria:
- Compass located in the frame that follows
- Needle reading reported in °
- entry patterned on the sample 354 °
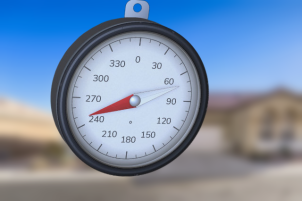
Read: 250 °
